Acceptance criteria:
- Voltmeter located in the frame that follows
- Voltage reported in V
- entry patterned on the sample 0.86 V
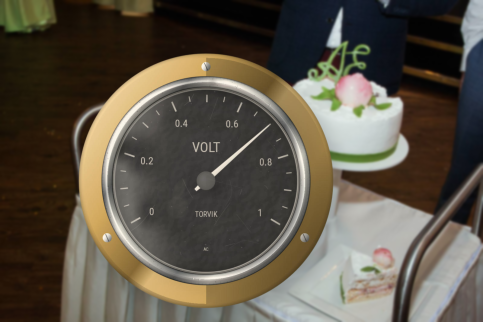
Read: 0.7 V
